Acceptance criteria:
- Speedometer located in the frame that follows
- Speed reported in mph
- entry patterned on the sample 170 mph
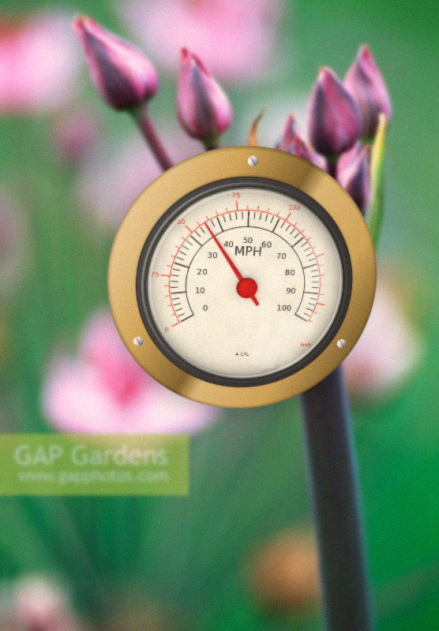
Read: 36 mph
